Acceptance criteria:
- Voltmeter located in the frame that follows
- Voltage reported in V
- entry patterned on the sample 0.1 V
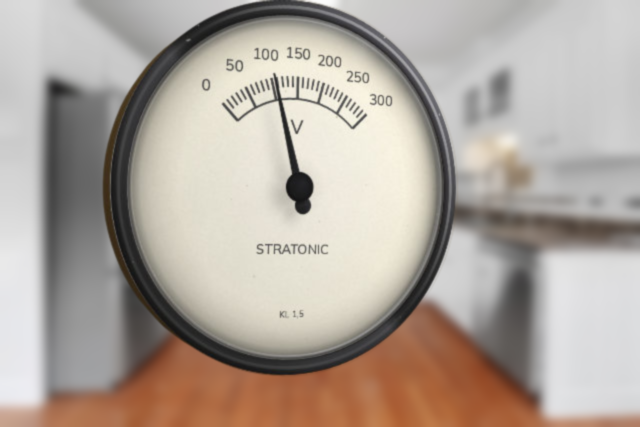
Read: 100 V
